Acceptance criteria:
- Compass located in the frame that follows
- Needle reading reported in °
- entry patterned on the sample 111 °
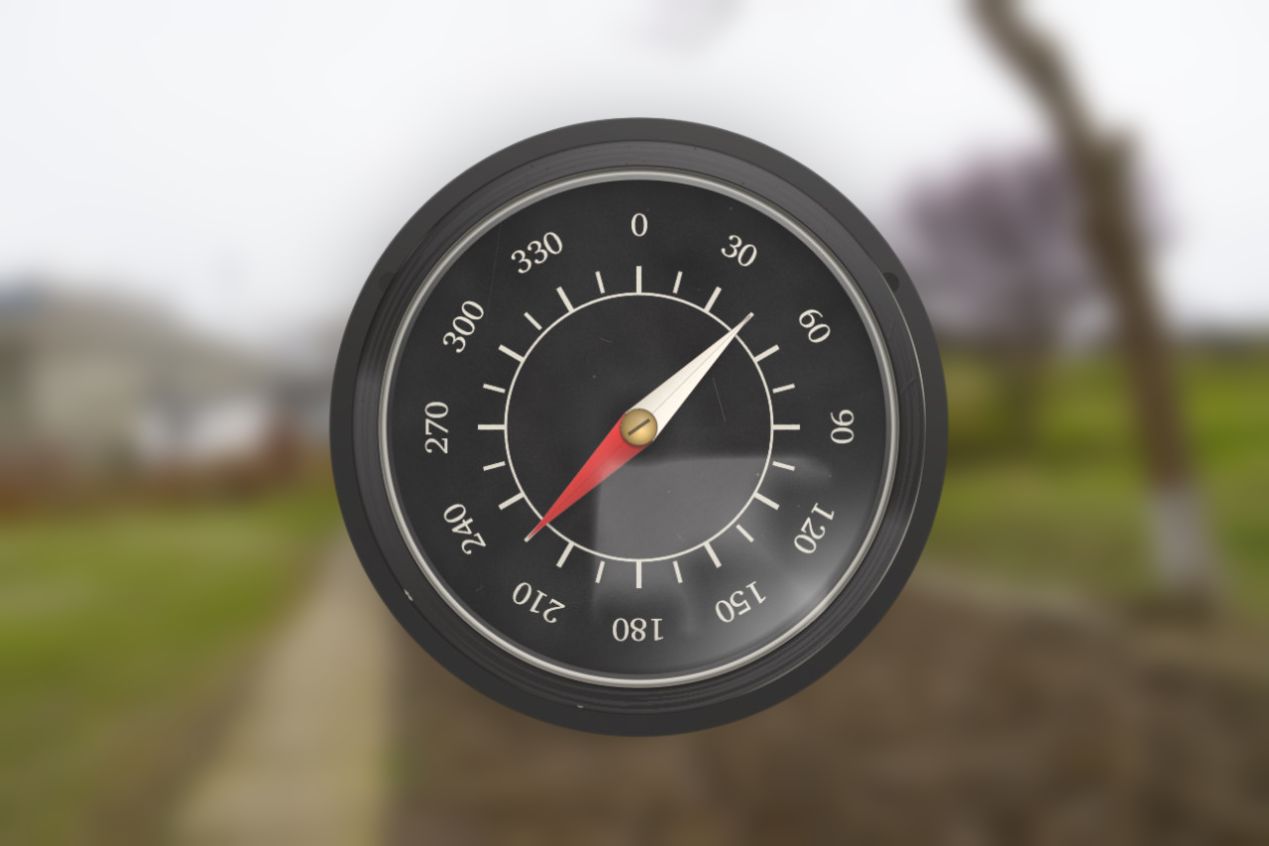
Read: 225 °
